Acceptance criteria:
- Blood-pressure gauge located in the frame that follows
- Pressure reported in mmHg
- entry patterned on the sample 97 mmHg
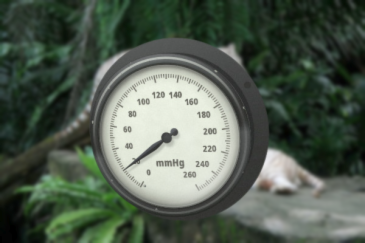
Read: 20 mmHg
